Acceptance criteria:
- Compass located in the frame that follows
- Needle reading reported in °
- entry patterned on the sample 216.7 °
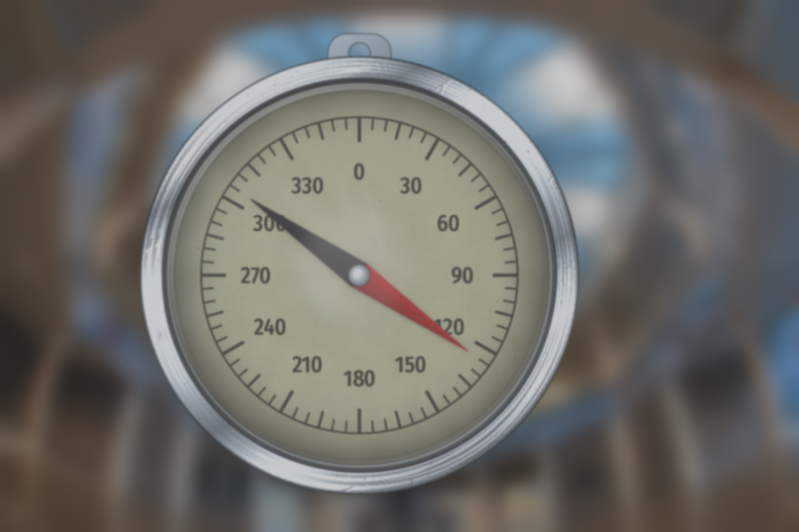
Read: 125 °
